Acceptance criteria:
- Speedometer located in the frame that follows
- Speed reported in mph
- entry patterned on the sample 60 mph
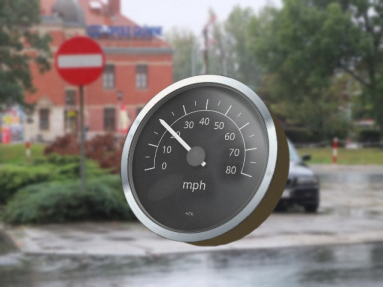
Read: 20 mph
